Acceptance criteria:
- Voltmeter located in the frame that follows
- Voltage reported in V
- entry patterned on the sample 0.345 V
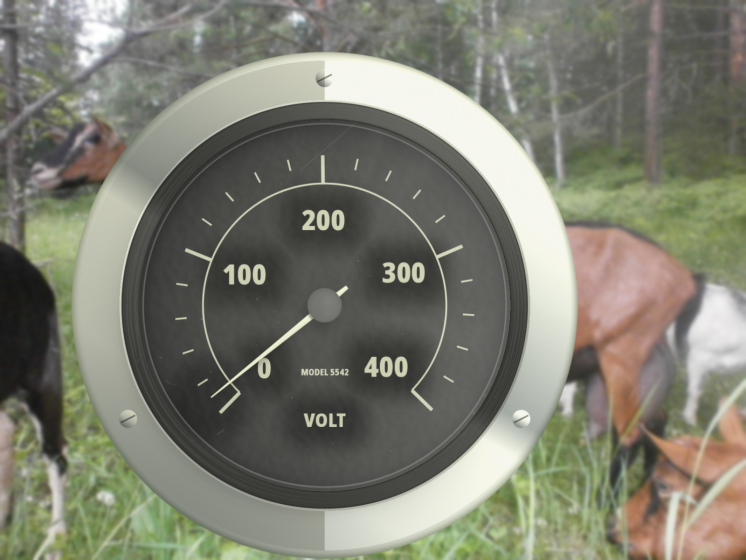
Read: 10 V
